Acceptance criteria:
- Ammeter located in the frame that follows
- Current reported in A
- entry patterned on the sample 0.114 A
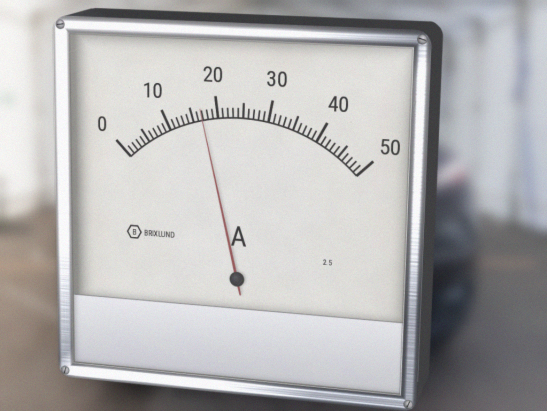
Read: 17 A
